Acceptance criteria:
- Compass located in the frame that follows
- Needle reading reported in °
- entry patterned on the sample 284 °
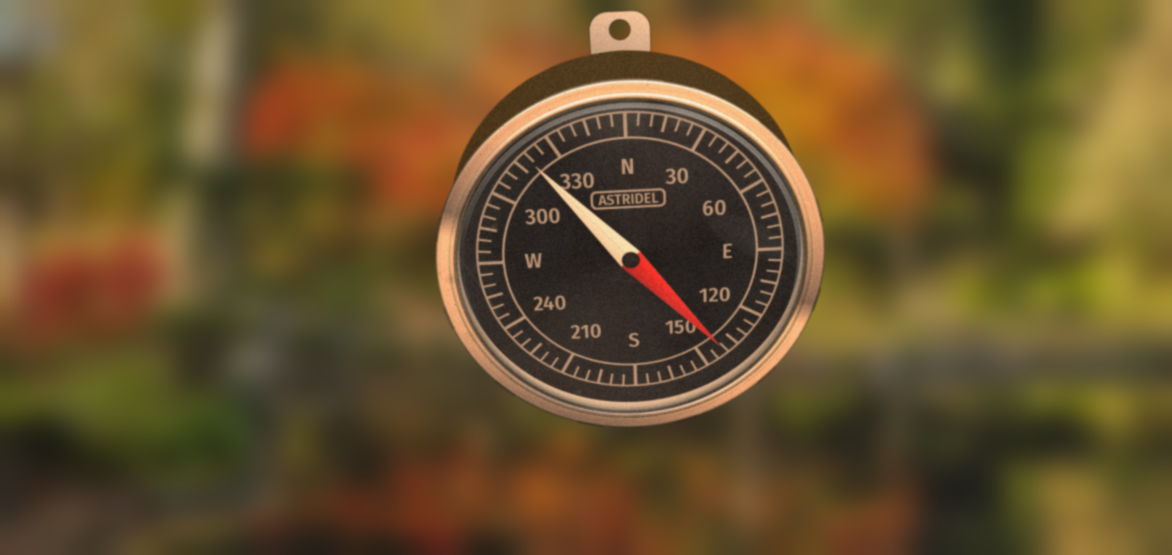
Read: 140 °
